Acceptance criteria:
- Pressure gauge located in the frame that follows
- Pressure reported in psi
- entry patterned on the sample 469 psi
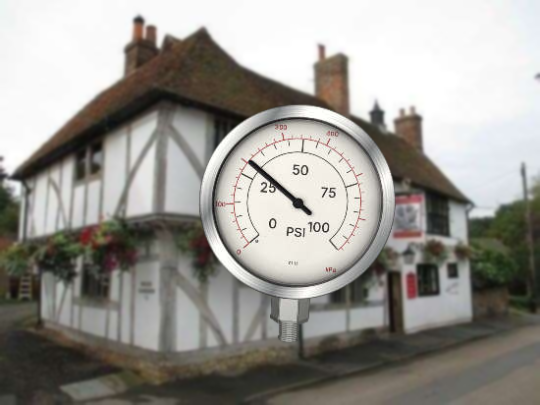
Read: 30 psi
